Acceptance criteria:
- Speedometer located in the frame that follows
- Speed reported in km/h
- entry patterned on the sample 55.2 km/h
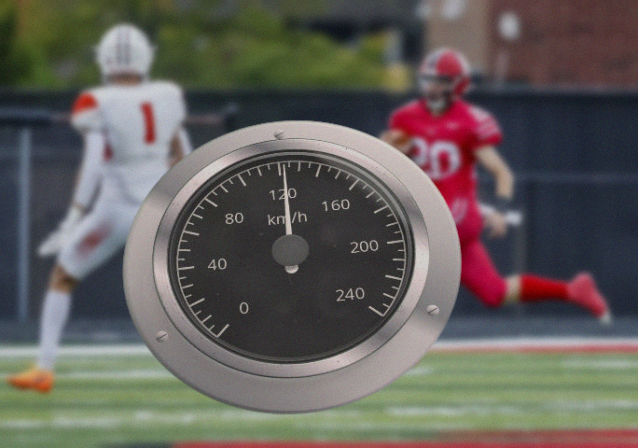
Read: 122.5 km/h
